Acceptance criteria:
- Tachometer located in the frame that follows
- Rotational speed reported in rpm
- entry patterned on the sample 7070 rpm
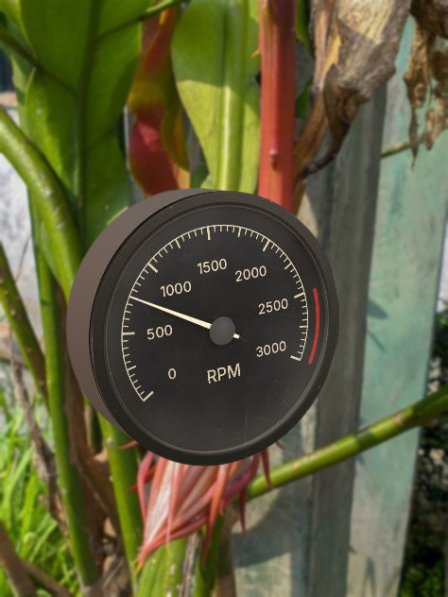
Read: 750 rpm
